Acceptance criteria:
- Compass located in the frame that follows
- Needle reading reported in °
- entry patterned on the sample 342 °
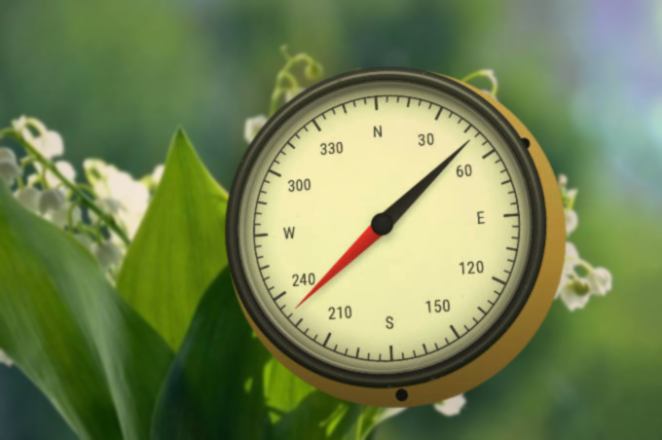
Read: 230 °
